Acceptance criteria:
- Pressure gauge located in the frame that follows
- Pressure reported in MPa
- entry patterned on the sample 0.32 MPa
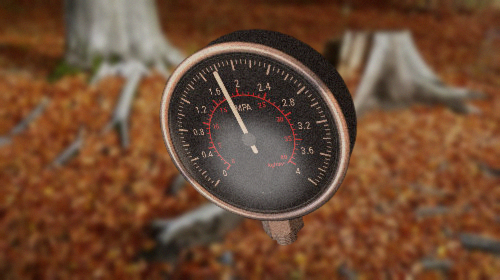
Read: 1.8 MPa
